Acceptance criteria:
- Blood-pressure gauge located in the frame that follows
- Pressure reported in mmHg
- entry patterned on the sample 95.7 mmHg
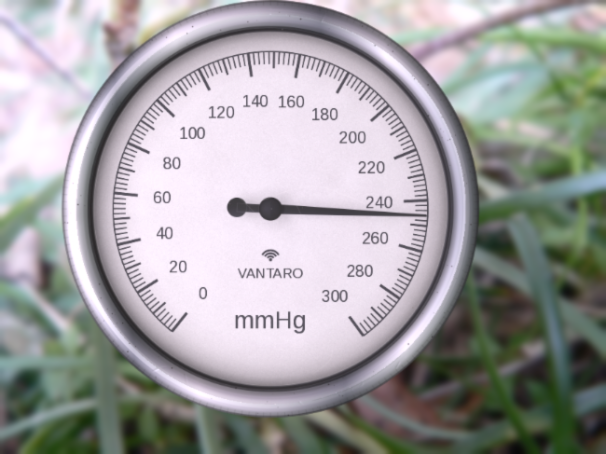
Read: 246 mmHg
